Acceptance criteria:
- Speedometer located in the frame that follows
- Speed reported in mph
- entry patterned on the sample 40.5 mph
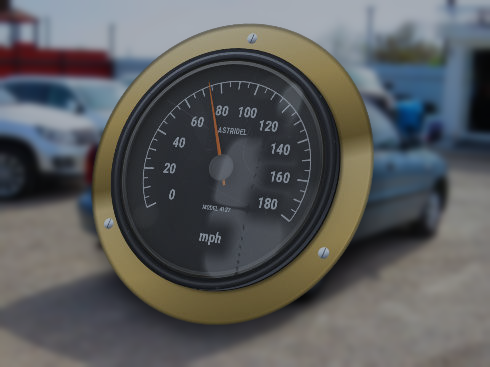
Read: 75 mph
